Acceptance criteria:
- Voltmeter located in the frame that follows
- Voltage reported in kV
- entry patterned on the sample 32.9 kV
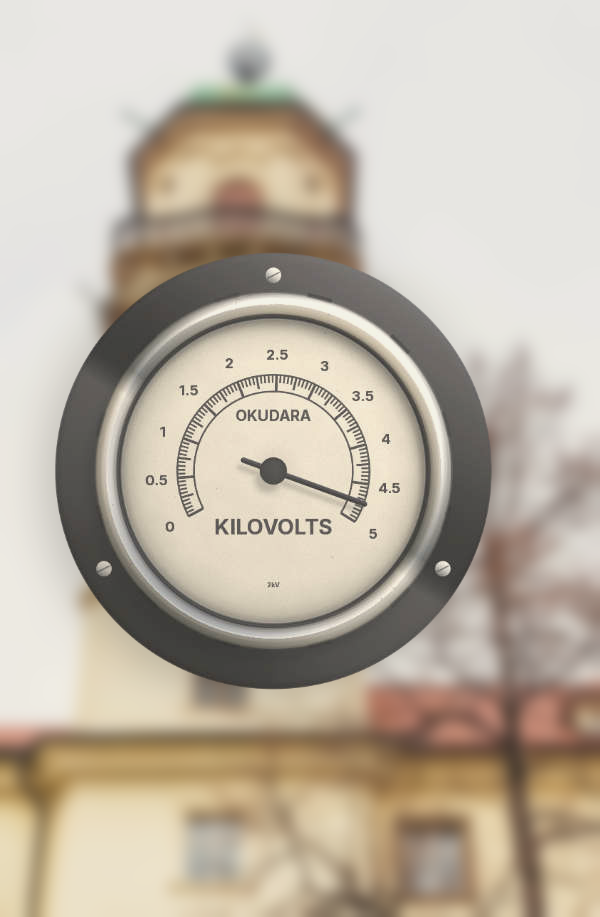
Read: 4.75 kV
